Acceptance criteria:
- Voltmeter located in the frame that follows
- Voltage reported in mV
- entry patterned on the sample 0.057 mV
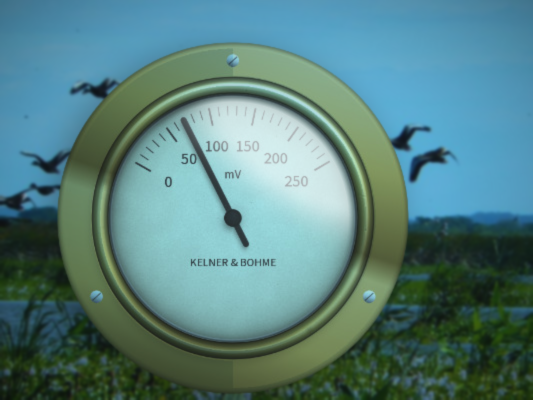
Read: 70 mV
